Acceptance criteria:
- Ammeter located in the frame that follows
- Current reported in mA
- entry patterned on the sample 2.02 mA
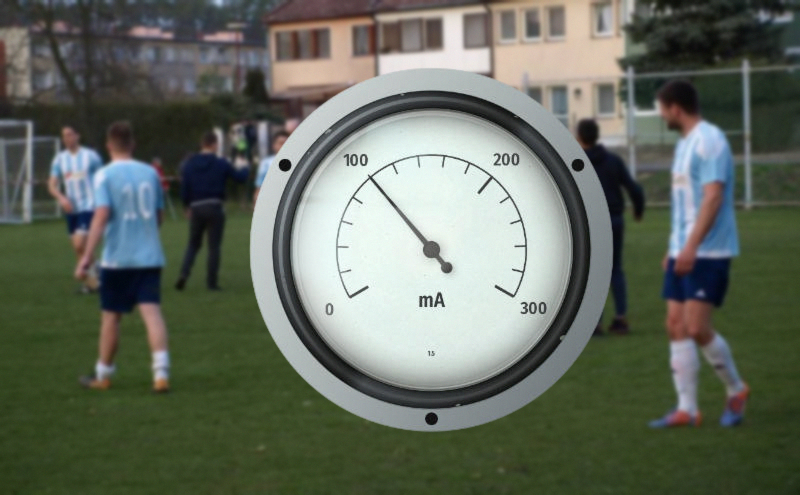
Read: 100 mA
